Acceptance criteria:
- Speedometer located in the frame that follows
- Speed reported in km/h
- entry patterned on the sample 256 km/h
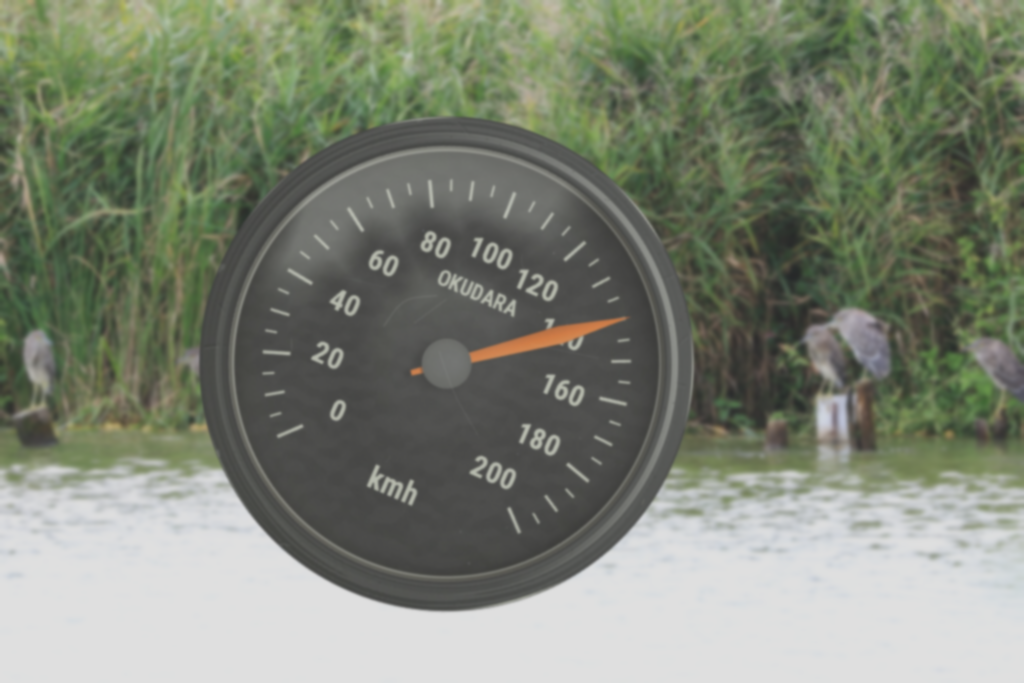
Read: 140 km/h
